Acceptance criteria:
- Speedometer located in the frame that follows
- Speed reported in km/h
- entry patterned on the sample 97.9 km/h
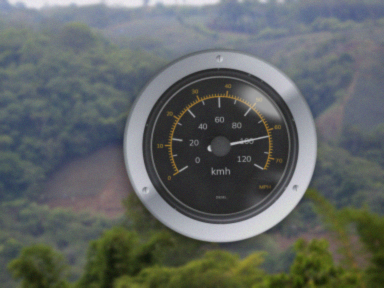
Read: 100 km/h
